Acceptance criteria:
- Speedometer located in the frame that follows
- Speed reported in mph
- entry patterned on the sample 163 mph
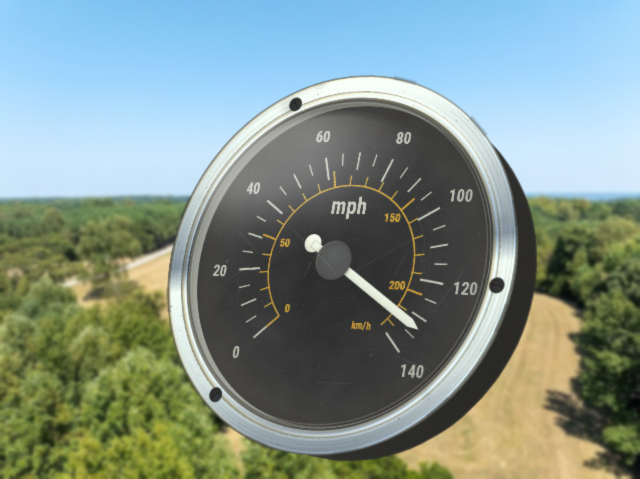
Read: 132.5 mph
